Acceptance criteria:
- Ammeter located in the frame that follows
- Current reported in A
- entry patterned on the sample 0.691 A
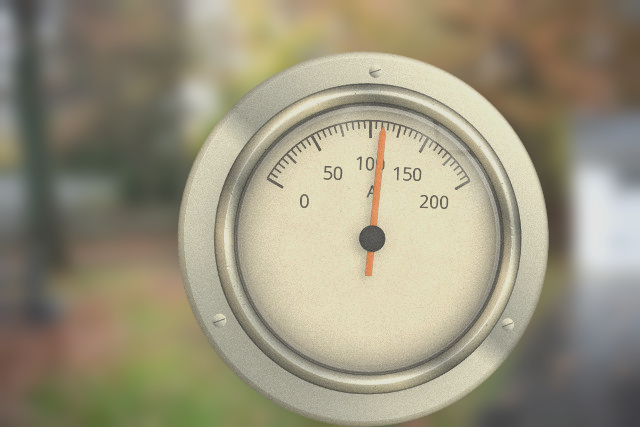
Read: 110 A
